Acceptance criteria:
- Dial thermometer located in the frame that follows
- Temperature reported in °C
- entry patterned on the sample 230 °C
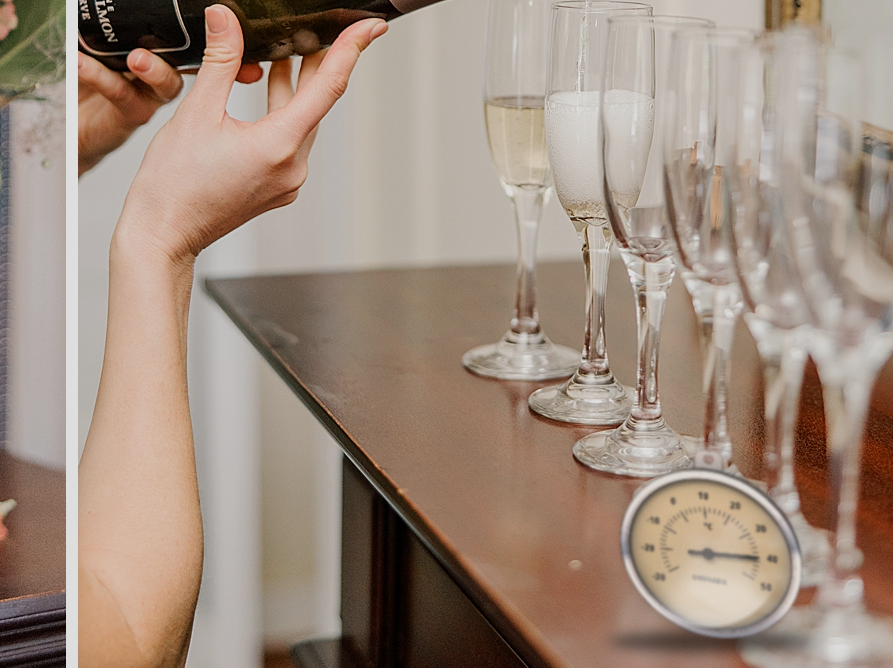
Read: 40 °C
